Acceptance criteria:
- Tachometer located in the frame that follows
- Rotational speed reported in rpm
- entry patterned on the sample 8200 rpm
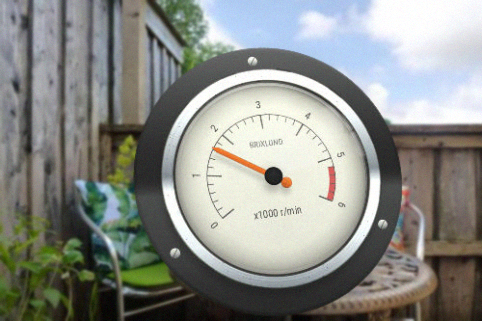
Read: 1600 rpm
